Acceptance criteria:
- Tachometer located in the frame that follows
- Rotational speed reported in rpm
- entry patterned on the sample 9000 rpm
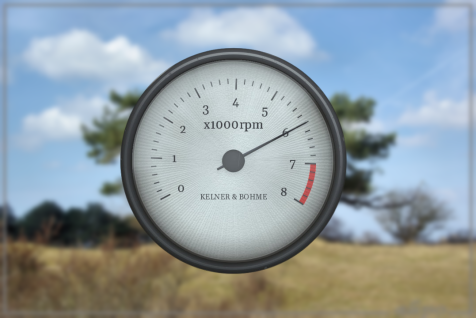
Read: 6000 rpm
